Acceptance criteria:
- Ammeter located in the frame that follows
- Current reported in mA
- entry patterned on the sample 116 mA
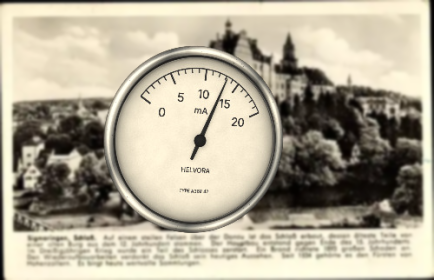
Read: 13 mA
